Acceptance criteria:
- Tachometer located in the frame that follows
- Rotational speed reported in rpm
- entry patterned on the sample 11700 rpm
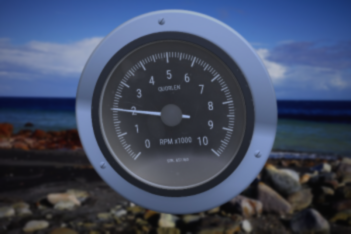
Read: 2000 rpm
